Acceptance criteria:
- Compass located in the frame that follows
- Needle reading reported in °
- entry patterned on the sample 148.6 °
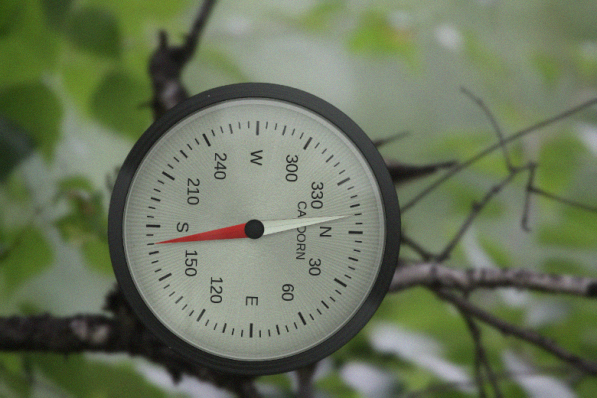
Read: 170 °
